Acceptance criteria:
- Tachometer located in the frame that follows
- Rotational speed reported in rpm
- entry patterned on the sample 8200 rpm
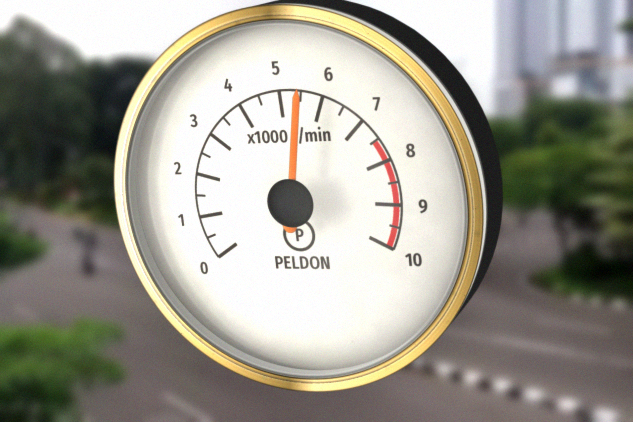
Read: 5500 rpm
